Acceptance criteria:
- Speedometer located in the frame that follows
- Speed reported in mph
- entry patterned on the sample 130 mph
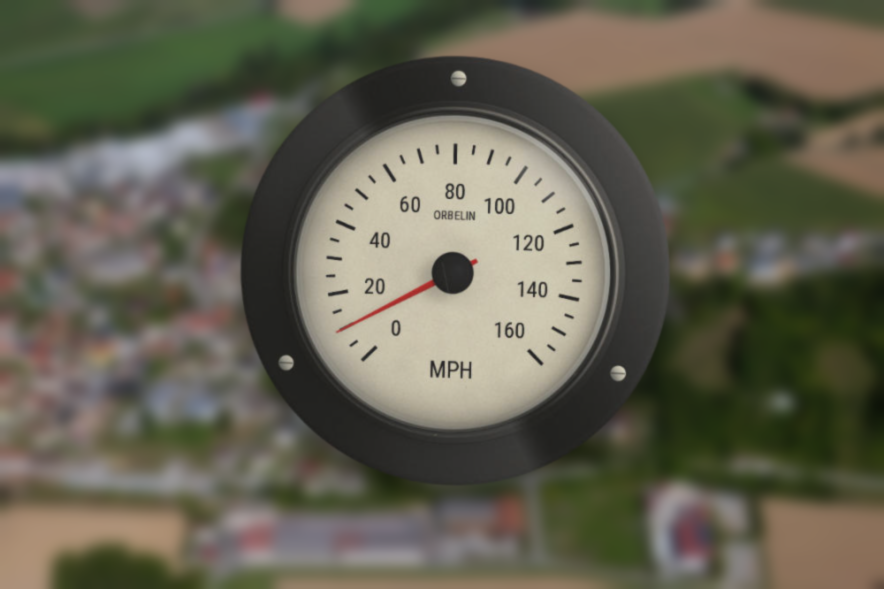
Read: 10 mph
